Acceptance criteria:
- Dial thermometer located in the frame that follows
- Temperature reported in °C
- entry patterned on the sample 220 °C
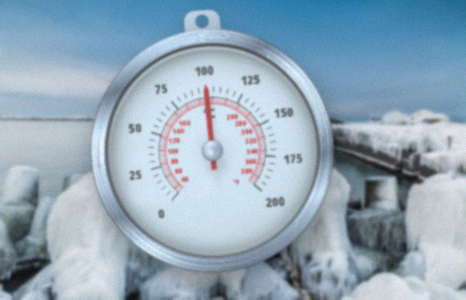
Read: 100 °C
